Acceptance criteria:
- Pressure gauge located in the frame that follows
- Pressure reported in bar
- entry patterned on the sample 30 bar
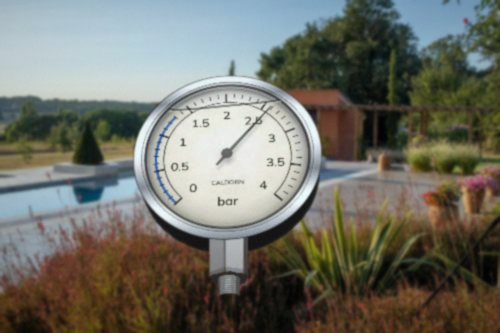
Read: 2.6 bar
